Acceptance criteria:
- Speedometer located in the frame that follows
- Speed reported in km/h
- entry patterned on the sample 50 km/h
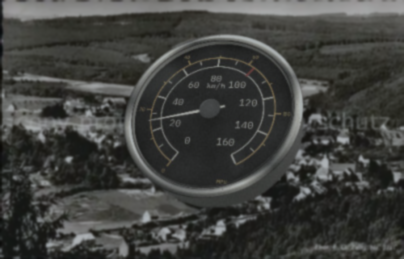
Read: 25 km/h
